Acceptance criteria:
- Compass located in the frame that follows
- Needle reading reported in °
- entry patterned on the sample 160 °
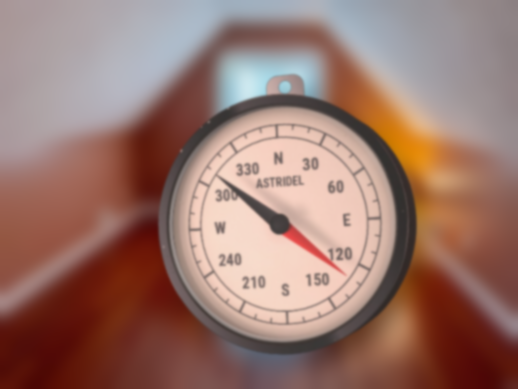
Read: 130 °
